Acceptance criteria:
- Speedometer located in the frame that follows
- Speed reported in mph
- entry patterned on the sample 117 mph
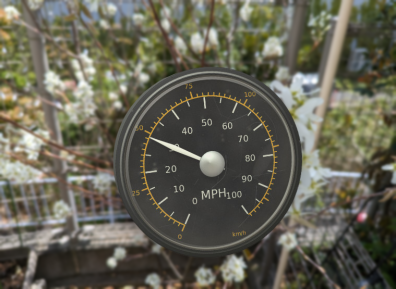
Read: 30 mph
